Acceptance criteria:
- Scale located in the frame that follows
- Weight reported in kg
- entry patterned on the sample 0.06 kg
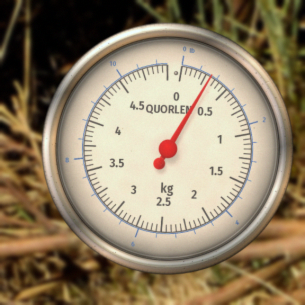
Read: 0.3 kg
